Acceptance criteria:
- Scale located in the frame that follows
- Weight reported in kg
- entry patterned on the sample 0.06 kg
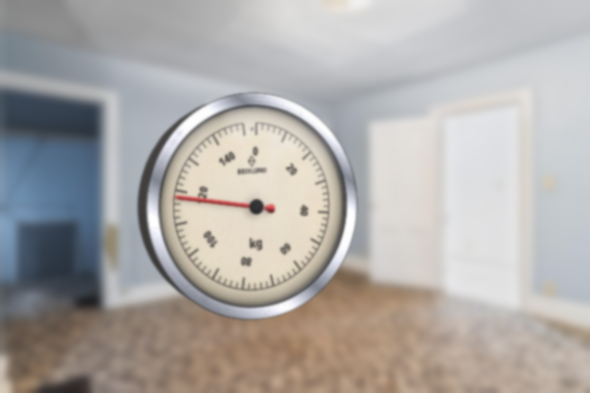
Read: 118 kg
